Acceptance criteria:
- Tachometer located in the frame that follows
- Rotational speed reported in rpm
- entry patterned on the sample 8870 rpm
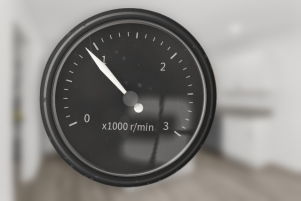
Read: 900 rpm
